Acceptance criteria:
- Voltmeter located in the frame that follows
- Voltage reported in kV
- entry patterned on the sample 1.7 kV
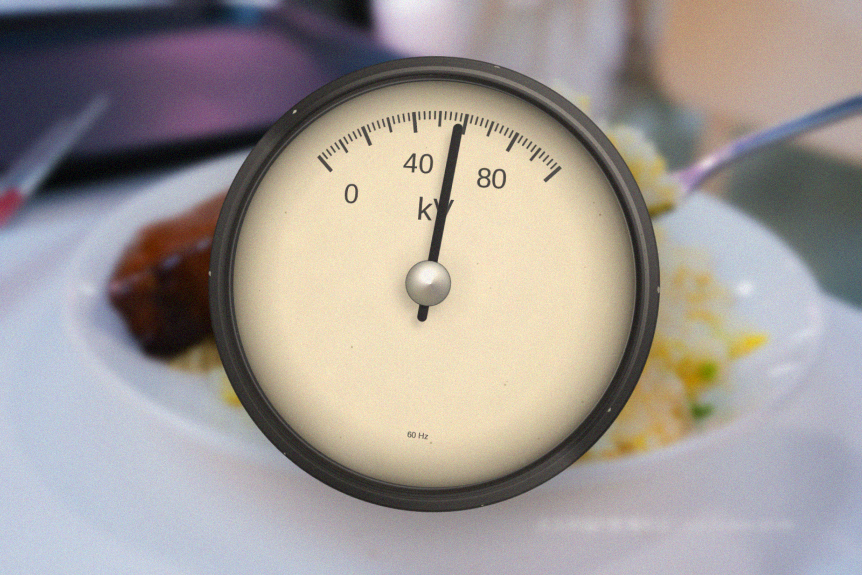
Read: 58 kV
